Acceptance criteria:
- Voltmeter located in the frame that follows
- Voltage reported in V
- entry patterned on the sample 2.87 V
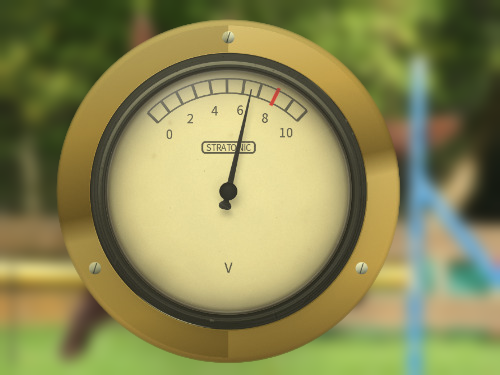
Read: 6.5 V
